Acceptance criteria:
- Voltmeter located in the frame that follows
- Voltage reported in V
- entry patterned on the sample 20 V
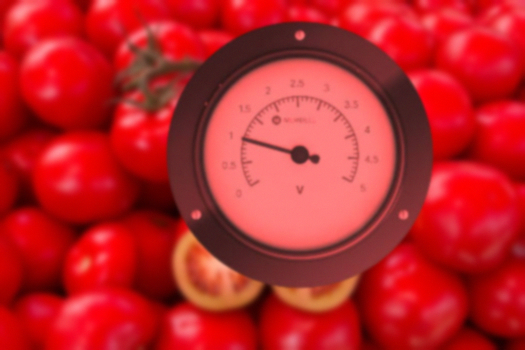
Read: 1 V
